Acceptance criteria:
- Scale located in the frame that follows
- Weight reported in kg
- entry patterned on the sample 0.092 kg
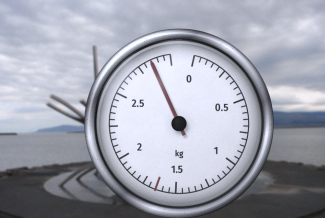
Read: 2.85 kg
